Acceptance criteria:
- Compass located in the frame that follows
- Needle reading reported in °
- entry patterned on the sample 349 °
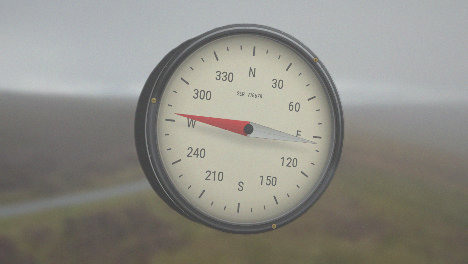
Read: 275 °
